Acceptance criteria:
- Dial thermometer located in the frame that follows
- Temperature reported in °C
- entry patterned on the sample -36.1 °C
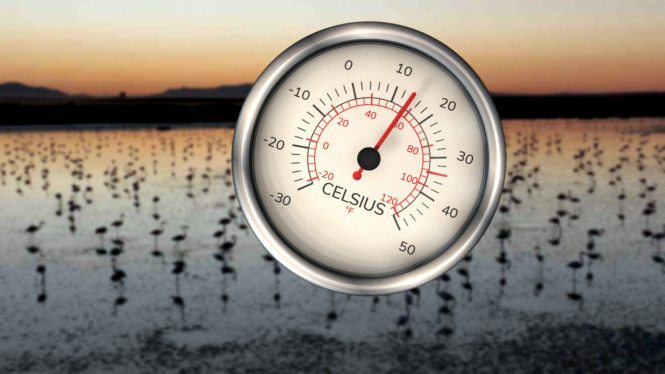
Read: 14 °C
